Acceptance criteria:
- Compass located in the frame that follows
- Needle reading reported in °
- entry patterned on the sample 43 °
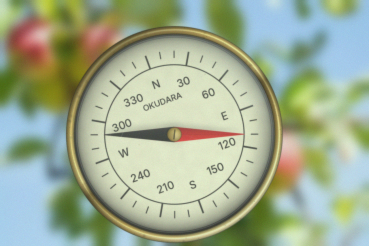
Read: 110 °
